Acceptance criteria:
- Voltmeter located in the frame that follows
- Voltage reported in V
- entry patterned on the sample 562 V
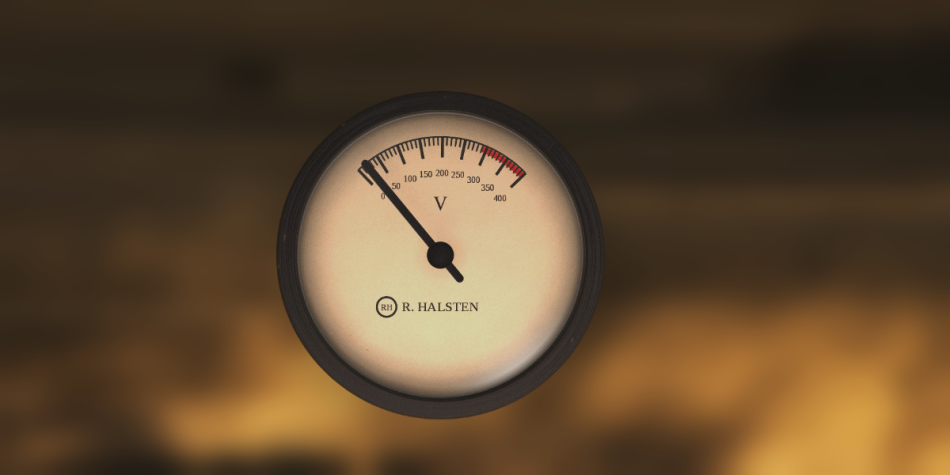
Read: 20 V
